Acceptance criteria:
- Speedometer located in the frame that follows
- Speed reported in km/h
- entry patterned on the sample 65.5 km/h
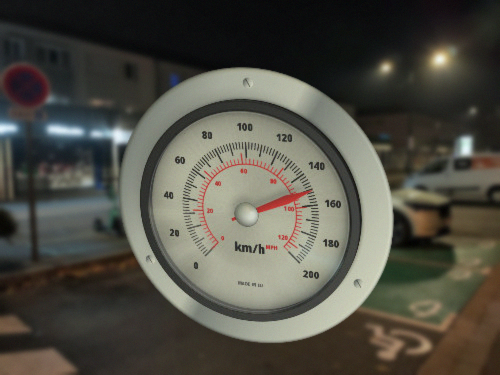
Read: 150 km/h
